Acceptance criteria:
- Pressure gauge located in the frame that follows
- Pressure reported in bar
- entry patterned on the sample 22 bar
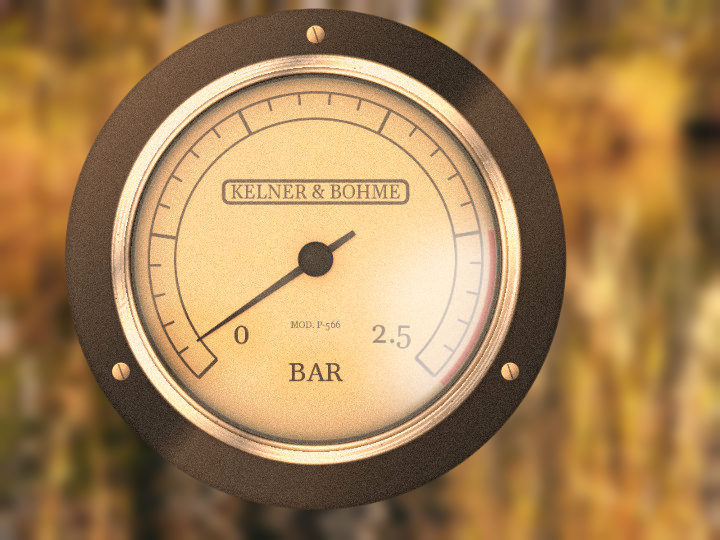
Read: 0.1 bar
